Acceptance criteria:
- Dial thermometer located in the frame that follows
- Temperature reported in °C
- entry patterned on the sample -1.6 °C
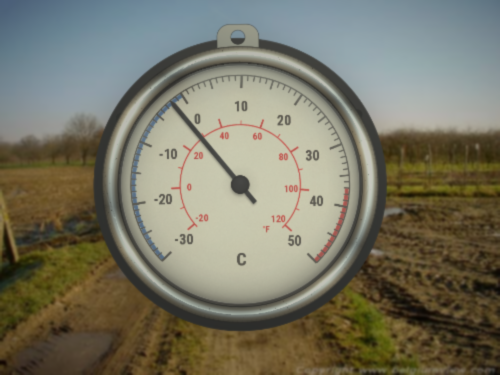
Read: -2 °C
